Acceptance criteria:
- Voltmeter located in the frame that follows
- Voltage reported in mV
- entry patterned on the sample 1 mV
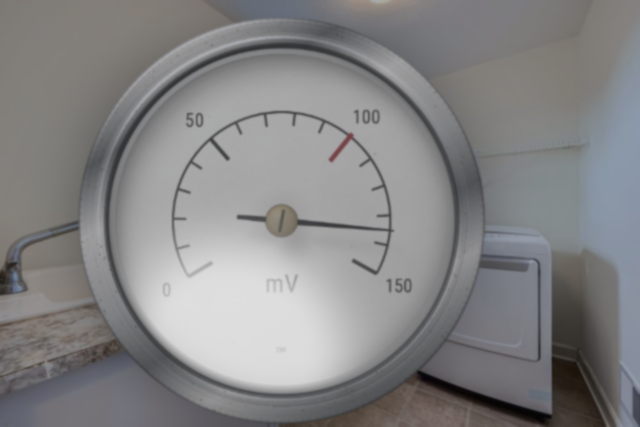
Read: 135 mV
